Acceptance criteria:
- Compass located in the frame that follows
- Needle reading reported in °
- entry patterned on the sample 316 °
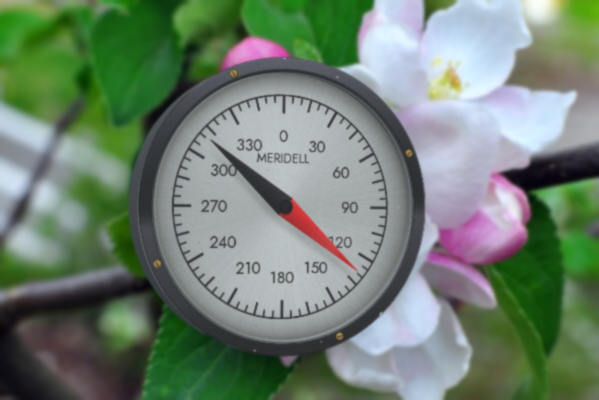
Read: 130 °
